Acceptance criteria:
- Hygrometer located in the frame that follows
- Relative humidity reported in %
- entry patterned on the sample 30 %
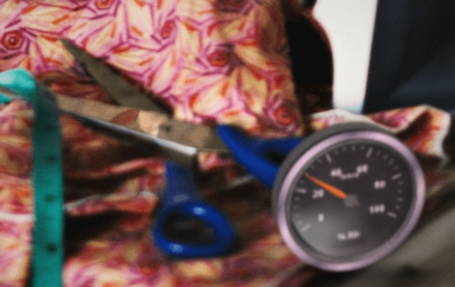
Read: 28 %
